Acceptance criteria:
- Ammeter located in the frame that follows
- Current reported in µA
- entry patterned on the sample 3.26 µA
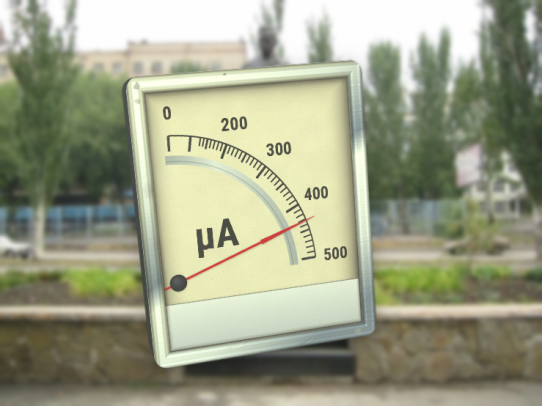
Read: 430 µA
